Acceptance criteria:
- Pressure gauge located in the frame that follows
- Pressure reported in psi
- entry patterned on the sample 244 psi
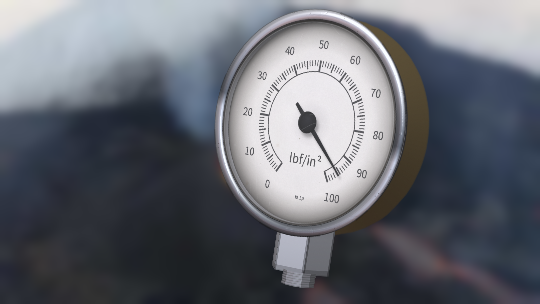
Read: 95 psi
